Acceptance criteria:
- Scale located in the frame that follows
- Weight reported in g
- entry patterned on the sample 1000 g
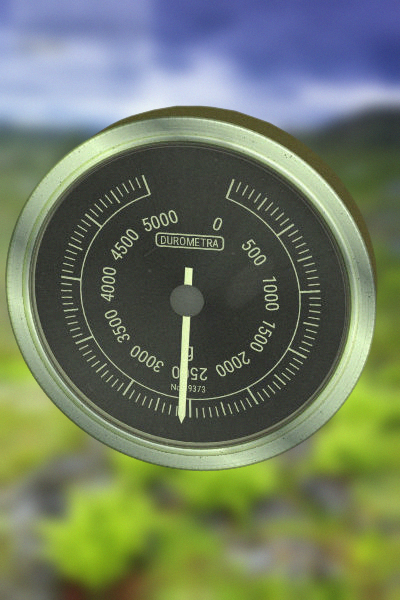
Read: 2550 g
